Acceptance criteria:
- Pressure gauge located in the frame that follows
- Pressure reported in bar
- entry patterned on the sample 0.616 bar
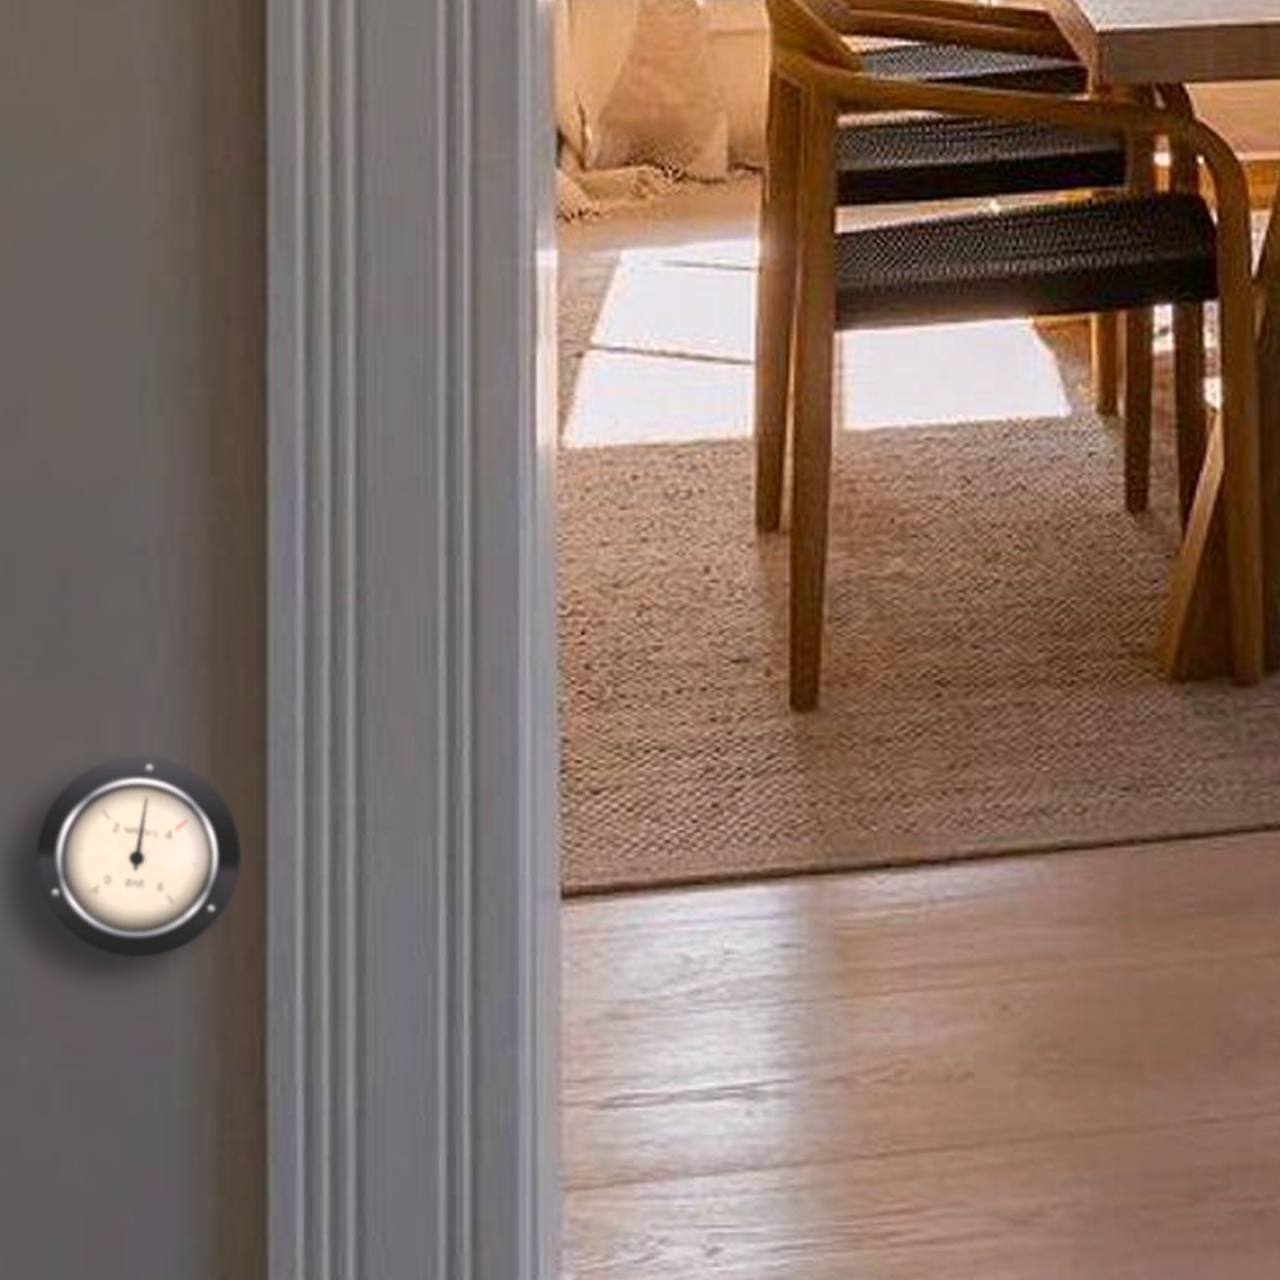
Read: 3 bar
